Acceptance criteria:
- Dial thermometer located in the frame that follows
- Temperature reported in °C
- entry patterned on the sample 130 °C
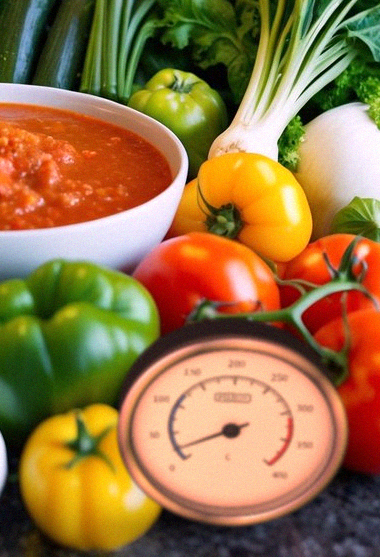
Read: 25 °C
